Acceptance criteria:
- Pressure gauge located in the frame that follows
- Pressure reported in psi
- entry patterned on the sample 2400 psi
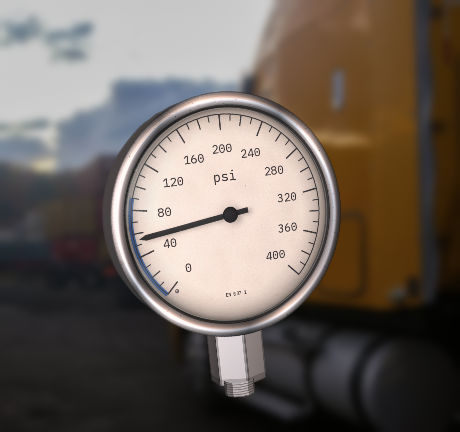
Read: 55 psi
